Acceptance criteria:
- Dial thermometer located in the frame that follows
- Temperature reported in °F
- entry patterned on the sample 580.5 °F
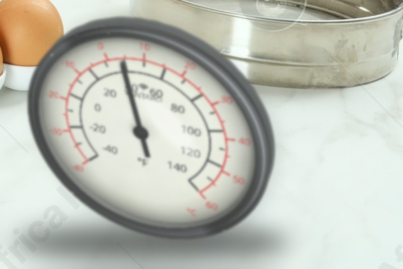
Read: 40 °F
